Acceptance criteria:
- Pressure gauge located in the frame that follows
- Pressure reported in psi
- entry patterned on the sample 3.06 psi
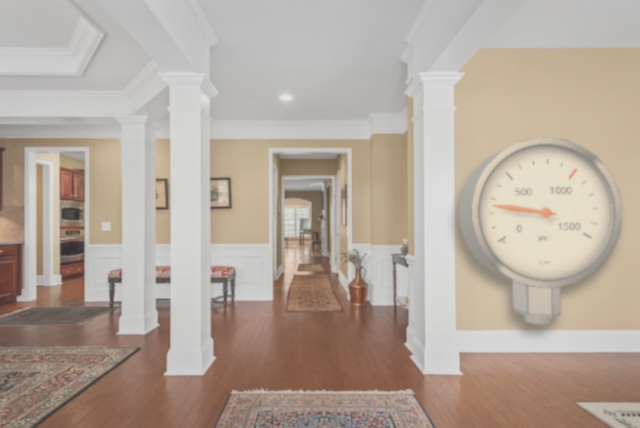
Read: 250 psi
